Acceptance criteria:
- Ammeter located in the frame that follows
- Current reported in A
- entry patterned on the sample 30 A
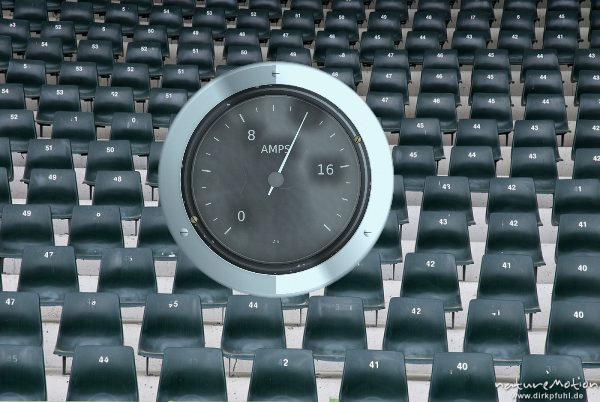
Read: 12 A
